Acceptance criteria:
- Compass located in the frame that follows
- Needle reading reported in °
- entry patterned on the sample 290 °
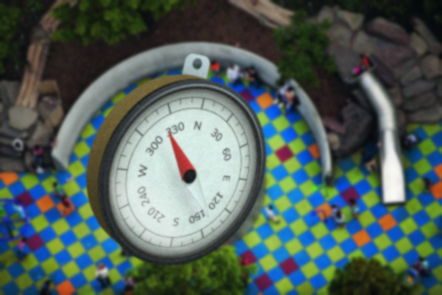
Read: 320 °
